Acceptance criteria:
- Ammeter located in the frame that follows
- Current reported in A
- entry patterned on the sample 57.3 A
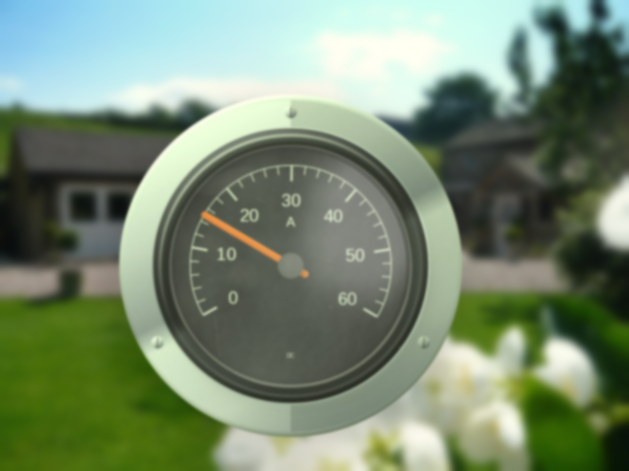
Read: 15 A
